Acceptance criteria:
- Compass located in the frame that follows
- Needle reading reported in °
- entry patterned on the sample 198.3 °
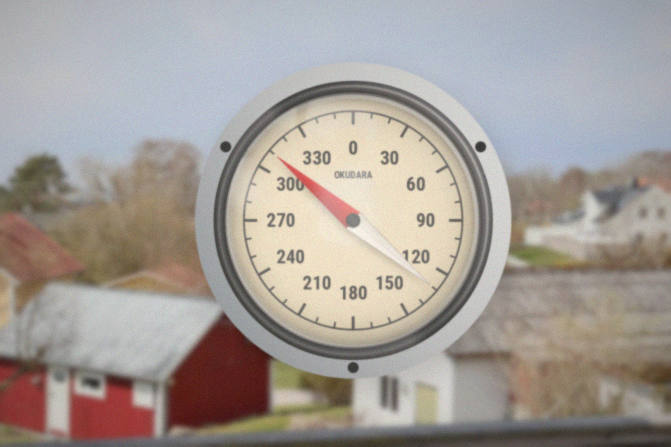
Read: 310 °
